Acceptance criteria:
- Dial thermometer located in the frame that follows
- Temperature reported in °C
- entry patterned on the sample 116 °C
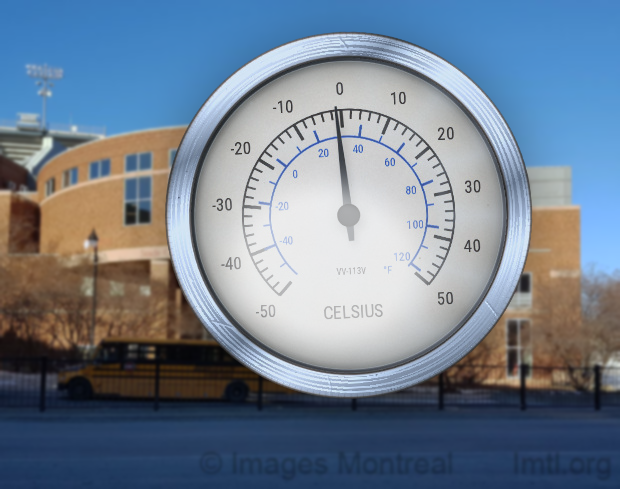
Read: -1 °C
